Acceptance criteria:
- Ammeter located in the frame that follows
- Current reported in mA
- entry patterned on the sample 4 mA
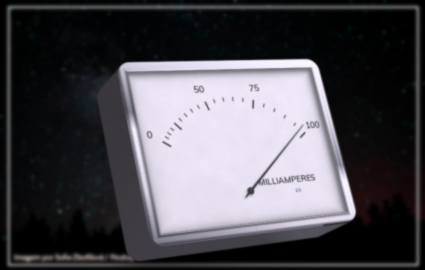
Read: 97.5 mA
